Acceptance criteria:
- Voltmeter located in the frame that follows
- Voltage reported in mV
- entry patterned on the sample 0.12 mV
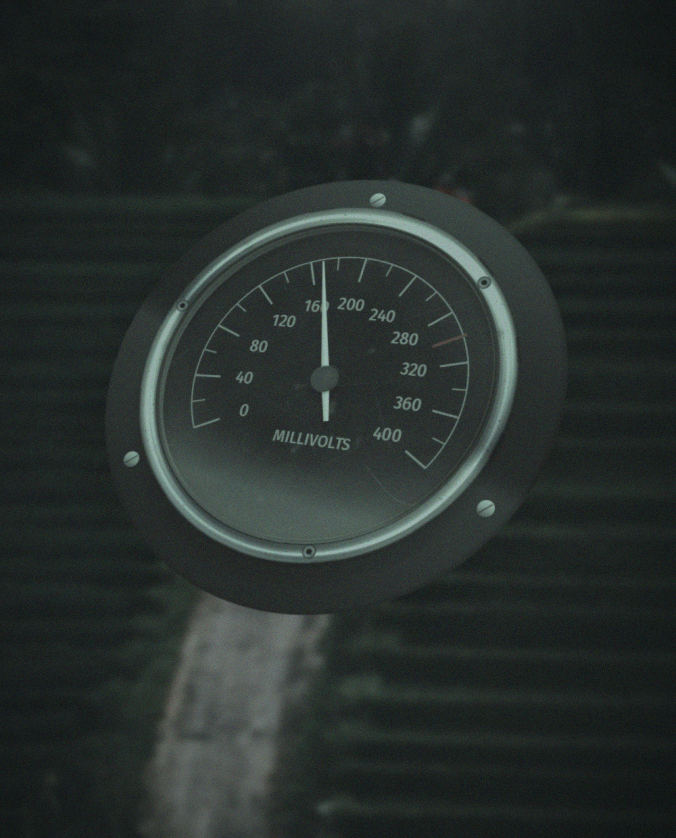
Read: 170 mV
